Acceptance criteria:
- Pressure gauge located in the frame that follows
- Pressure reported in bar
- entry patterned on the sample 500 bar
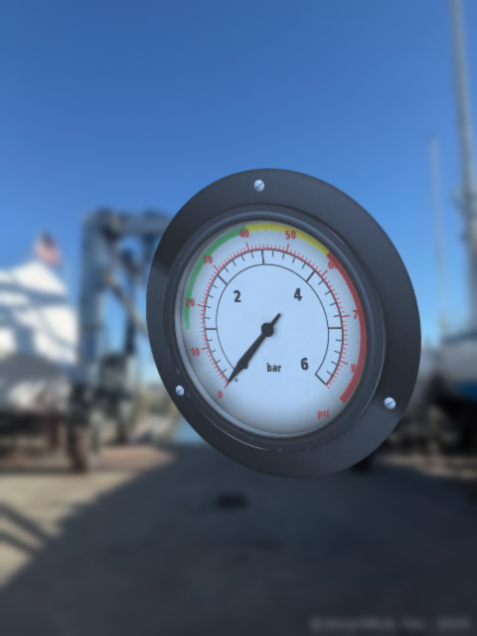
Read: 0 bar
